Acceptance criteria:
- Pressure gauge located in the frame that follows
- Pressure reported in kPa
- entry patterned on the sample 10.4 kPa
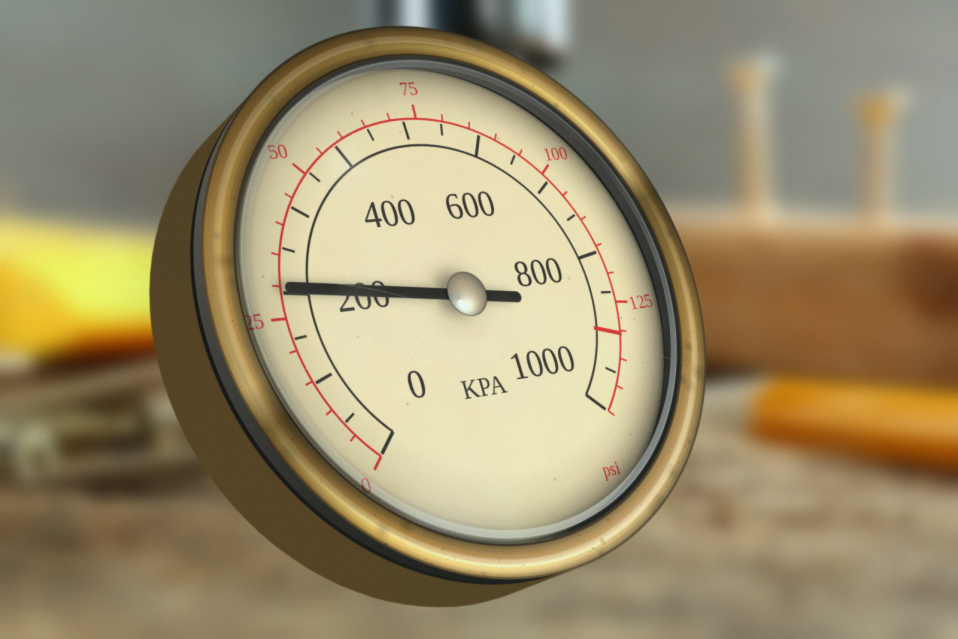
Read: 200 kPa
